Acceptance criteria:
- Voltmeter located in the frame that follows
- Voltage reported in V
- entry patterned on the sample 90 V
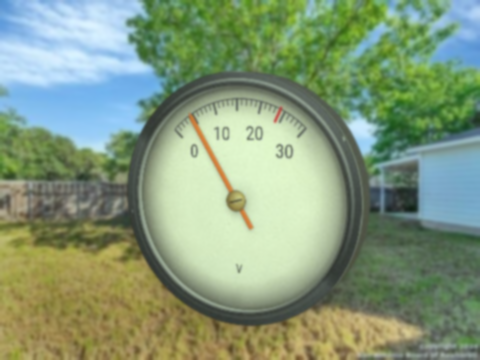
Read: 5 V
